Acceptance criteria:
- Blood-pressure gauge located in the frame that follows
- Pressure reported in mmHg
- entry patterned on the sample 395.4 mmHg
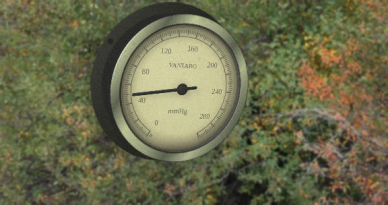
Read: 50 mmHg
